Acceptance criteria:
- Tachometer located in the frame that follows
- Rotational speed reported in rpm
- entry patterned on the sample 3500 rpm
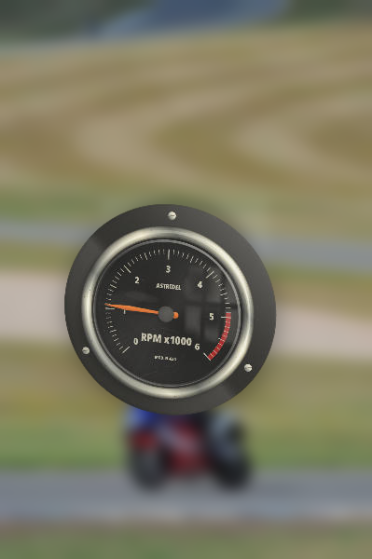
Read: 1100 rpm
